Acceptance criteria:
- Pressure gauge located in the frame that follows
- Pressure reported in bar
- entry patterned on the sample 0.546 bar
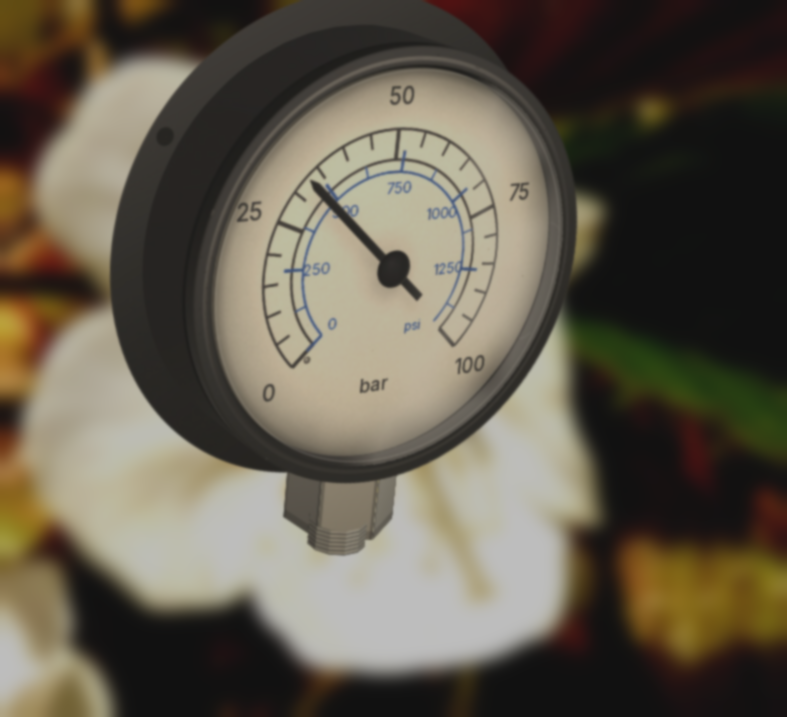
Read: 32.5 bar
